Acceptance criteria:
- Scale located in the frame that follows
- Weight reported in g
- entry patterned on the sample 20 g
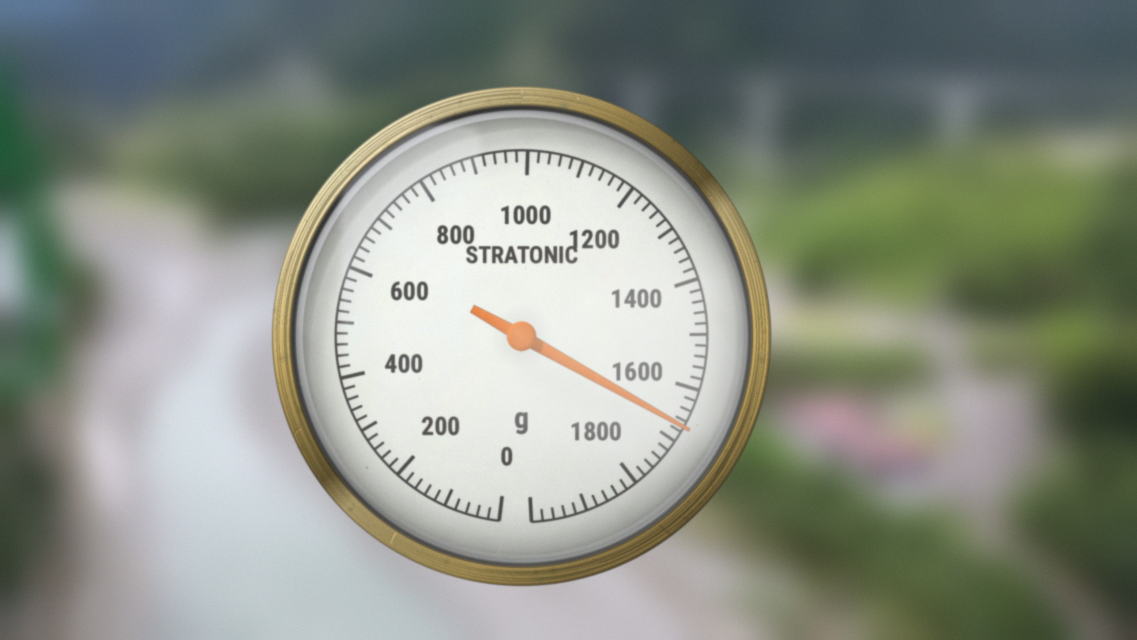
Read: 1670 g
